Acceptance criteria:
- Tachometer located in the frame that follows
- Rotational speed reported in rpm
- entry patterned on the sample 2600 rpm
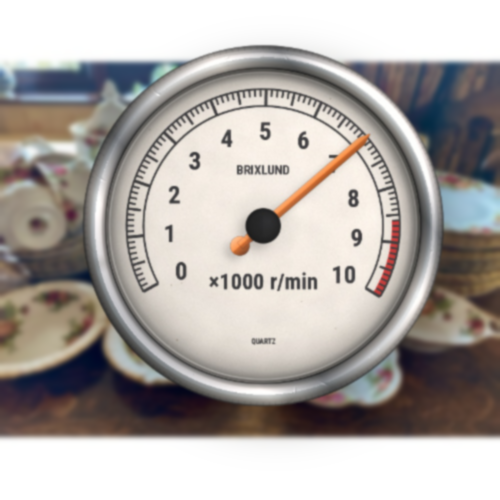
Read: 7000 rpm
